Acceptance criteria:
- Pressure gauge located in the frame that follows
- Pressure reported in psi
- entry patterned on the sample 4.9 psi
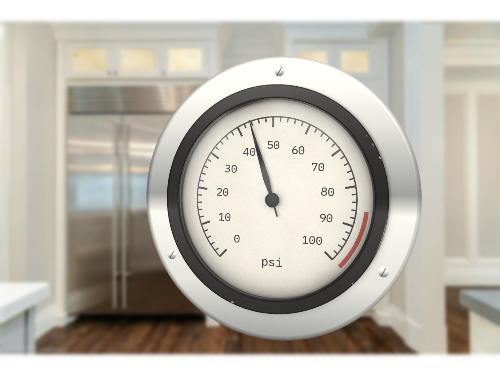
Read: 44 psi
